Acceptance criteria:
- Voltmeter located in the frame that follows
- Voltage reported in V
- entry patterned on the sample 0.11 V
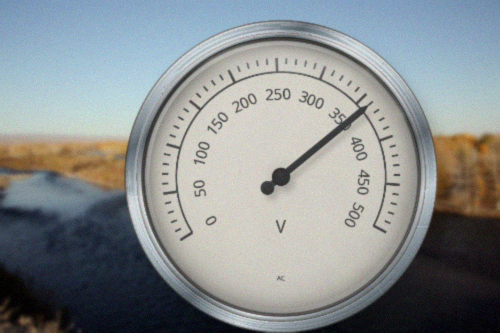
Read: 360 V
